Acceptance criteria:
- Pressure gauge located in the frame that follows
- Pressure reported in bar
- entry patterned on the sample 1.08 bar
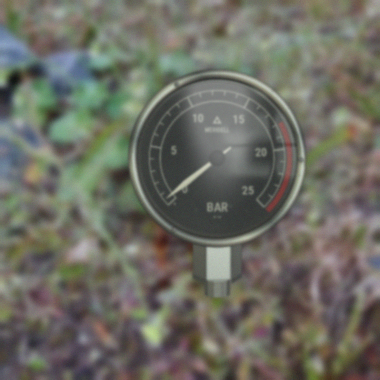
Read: 0.5 bar
